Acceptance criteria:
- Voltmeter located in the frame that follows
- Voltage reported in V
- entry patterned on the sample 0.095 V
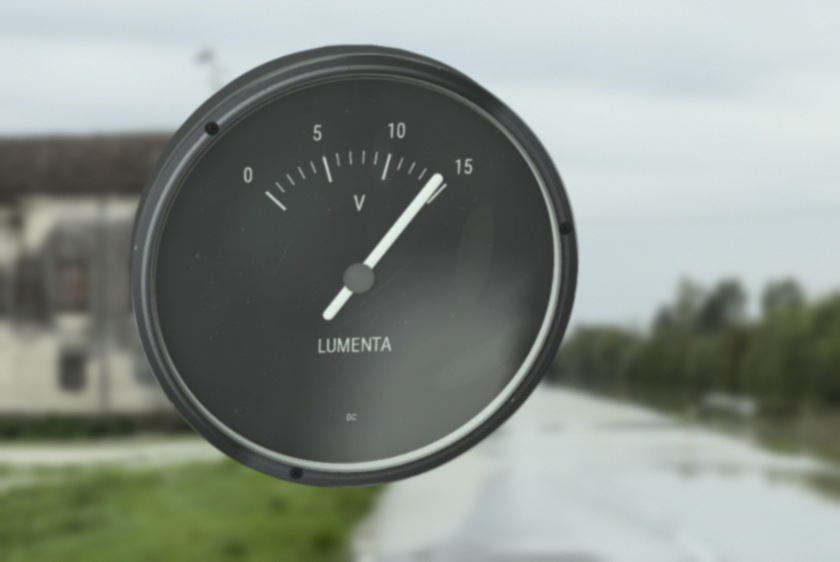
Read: 14 V
